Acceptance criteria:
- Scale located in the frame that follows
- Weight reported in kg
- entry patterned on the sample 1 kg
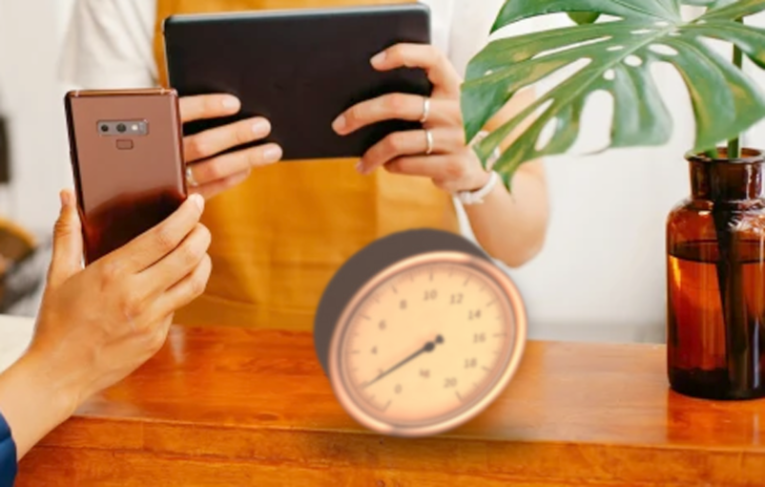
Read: 2 kg
